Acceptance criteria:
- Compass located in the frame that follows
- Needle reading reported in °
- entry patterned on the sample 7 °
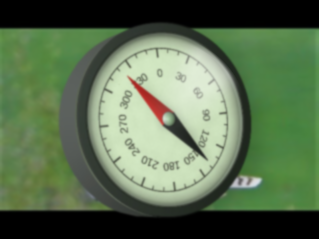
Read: 320 °
